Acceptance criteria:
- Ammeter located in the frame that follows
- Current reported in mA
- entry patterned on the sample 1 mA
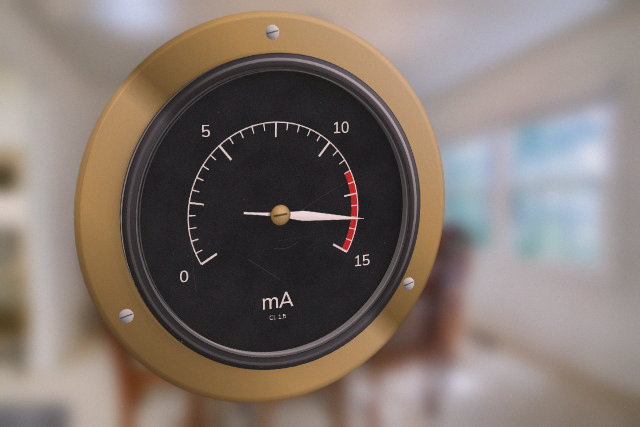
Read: 13.5 mA
